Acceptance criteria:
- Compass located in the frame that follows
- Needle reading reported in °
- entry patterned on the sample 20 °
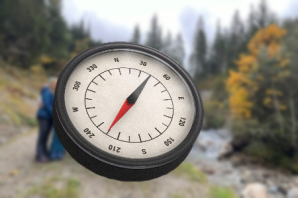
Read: 225 °
